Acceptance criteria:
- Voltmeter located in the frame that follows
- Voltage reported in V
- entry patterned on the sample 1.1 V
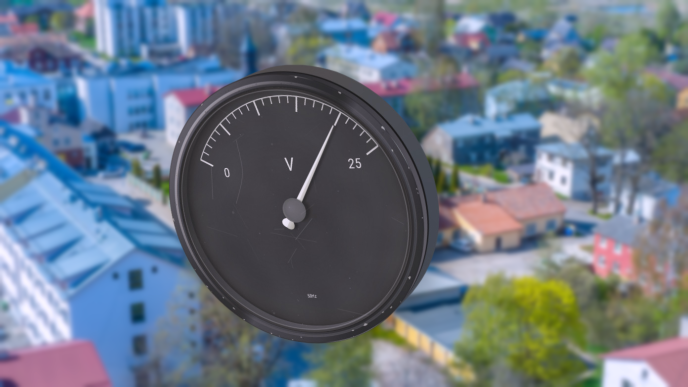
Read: 20 V
